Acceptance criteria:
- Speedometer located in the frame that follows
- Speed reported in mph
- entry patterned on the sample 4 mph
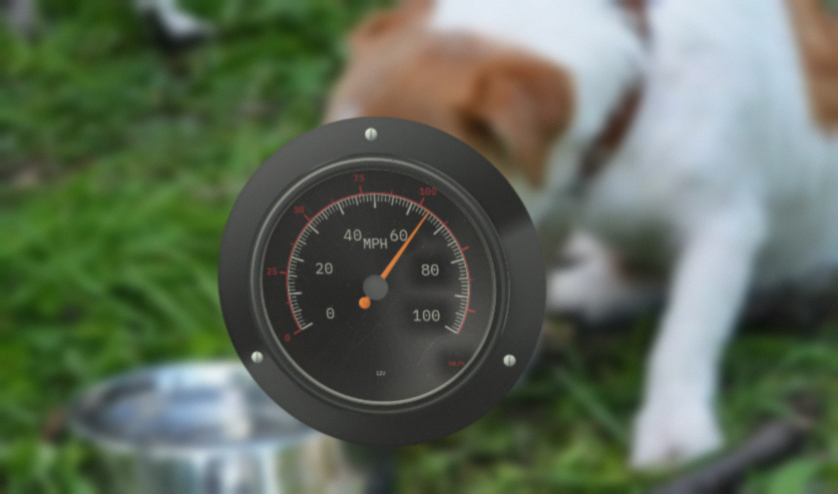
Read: 65 mph
